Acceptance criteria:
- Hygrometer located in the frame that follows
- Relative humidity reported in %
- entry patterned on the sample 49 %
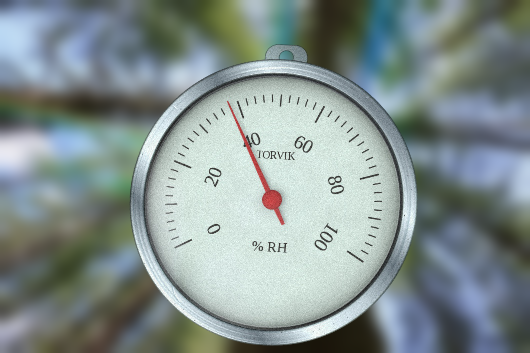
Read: 38 %
